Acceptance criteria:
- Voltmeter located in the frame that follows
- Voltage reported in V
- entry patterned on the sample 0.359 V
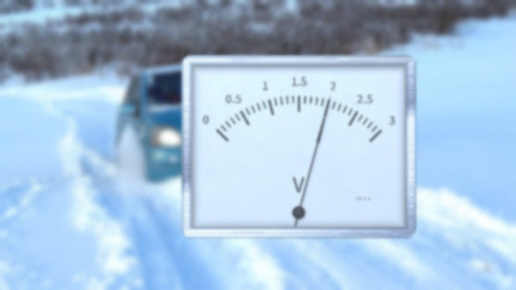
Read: 2 V
